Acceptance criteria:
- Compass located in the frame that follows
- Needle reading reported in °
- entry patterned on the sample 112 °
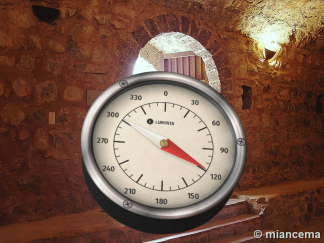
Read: 120 °
